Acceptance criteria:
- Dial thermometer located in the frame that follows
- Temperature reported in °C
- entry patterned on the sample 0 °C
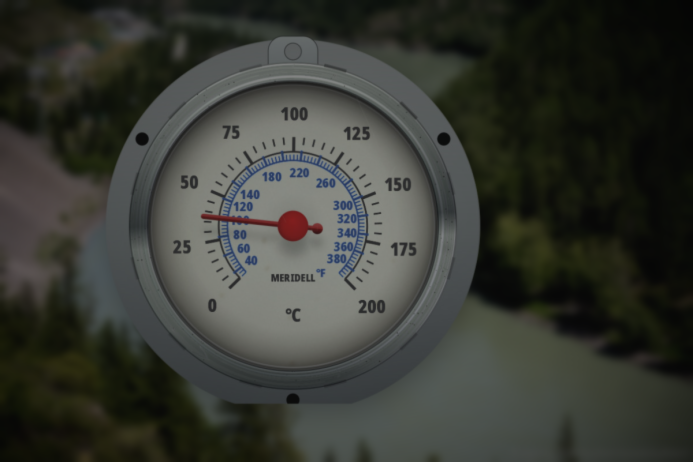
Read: 37.5 °C
